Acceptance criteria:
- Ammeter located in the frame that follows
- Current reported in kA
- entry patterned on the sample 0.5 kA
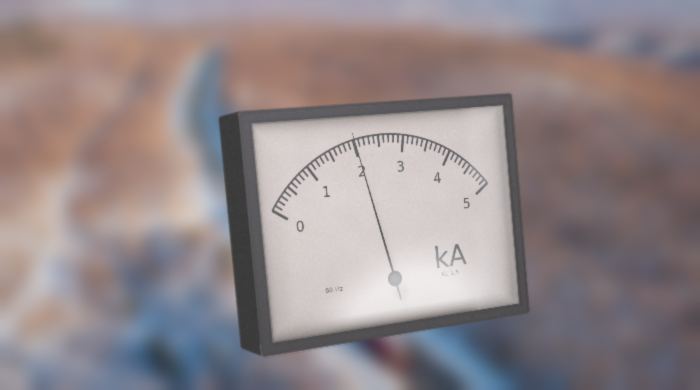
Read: 2 kA
